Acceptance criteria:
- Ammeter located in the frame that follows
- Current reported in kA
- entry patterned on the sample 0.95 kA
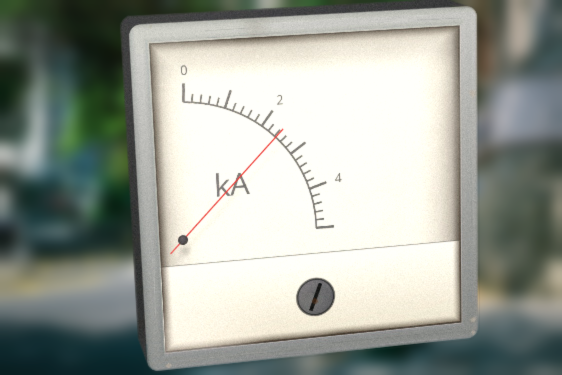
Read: 2.4 kA
